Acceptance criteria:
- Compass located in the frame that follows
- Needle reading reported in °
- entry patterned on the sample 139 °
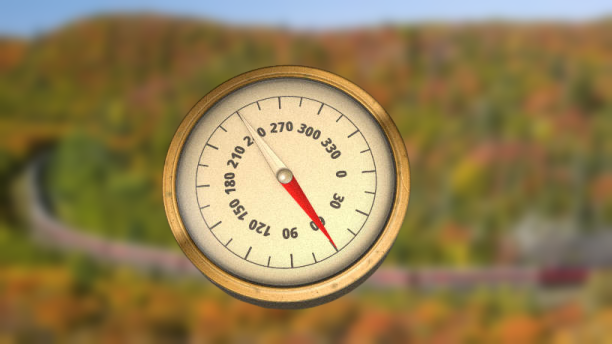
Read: 60 °
